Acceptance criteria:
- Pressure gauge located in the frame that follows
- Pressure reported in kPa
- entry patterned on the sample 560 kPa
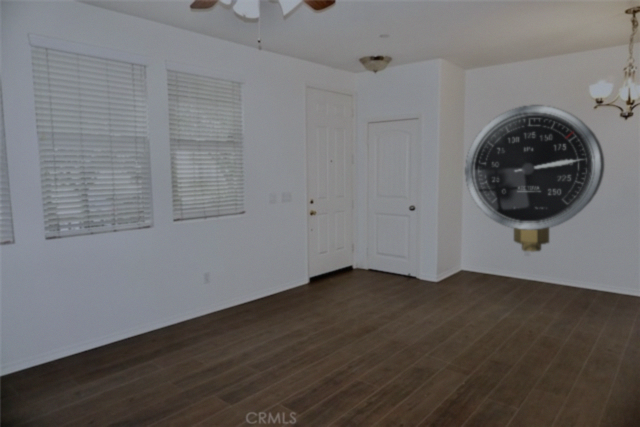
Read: 200 kPa
